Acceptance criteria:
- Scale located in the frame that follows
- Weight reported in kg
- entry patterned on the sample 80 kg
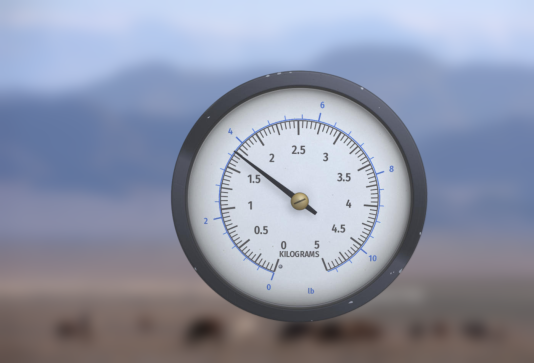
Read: 1.7 kg
